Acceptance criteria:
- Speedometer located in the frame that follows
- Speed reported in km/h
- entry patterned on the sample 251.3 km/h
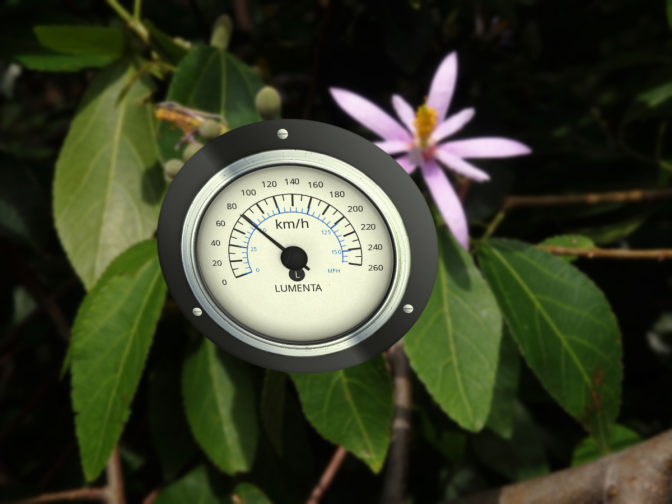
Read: 80 km/h
